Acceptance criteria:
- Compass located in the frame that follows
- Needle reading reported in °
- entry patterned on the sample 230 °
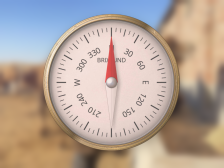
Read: 0 °
